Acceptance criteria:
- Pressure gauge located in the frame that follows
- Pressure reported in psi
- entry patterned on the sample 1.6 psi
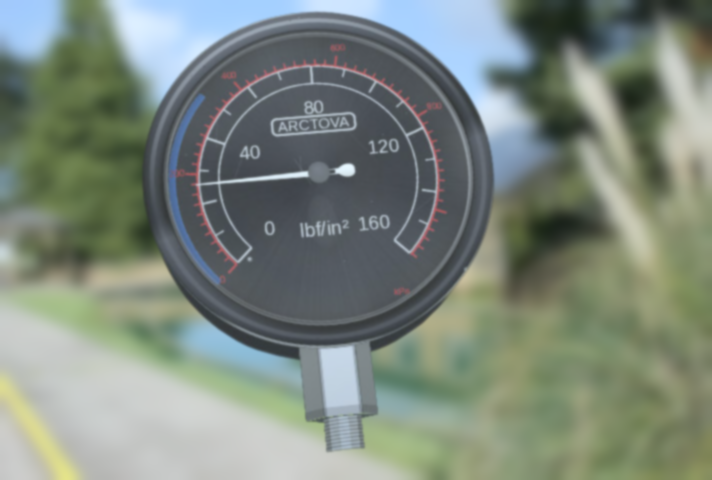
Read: 25 psi
